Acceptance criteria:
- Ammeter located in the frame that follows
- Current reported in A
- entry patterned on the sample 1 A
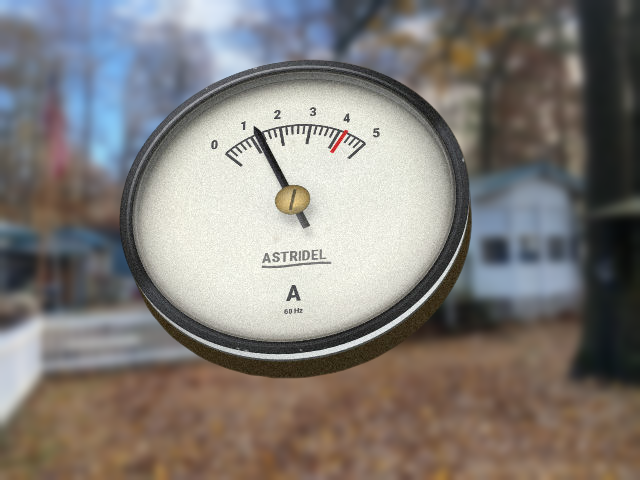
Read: 1.2 A
